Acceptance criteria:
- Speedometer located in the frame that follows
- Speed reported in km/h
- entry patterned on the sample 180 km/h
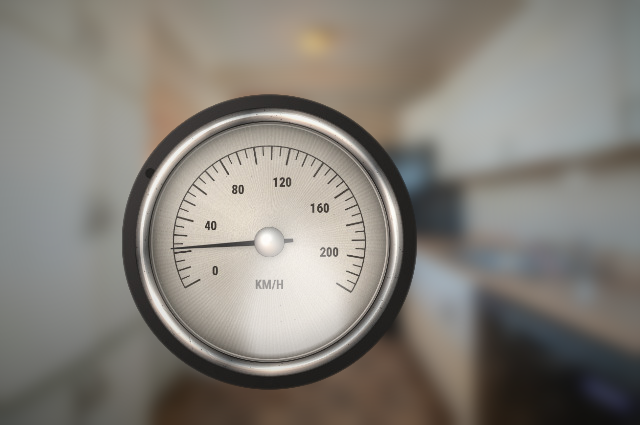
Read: 22.5 km/h
